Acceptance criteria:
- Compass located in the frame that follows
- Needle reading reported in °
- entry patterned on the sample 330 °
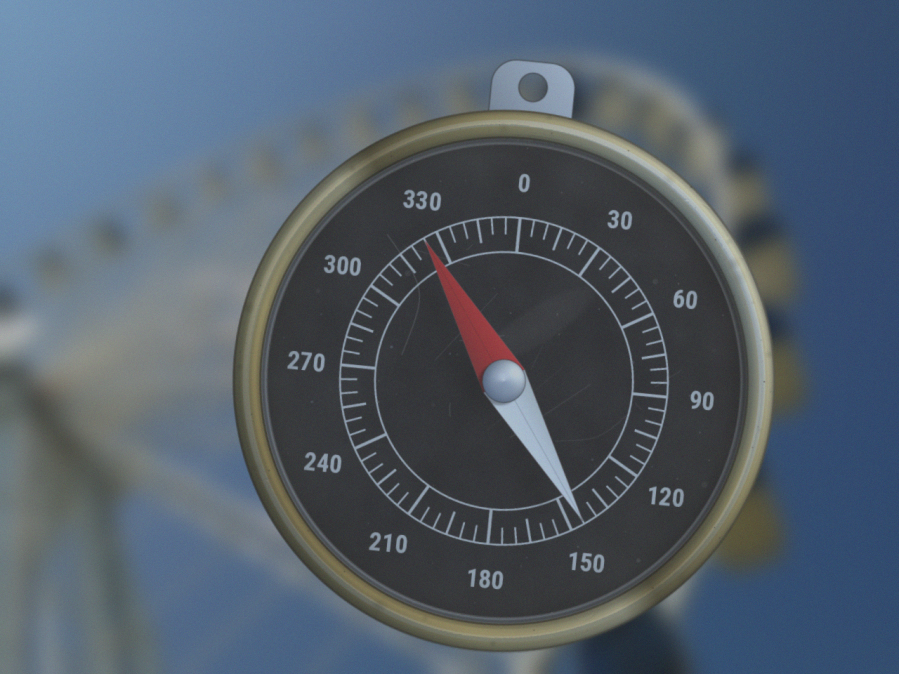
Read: 325 °
